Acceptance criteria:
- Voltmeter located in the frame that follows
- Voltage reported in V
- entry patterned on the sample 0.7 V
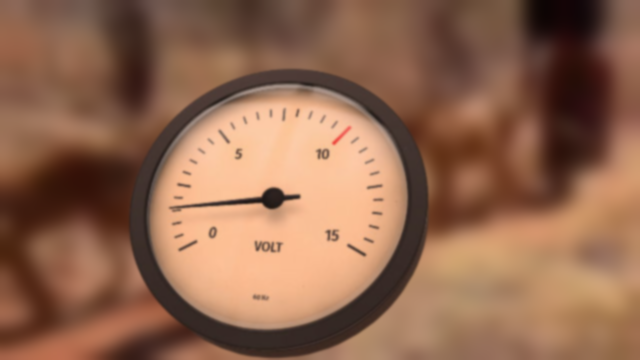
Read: 1.5 V
